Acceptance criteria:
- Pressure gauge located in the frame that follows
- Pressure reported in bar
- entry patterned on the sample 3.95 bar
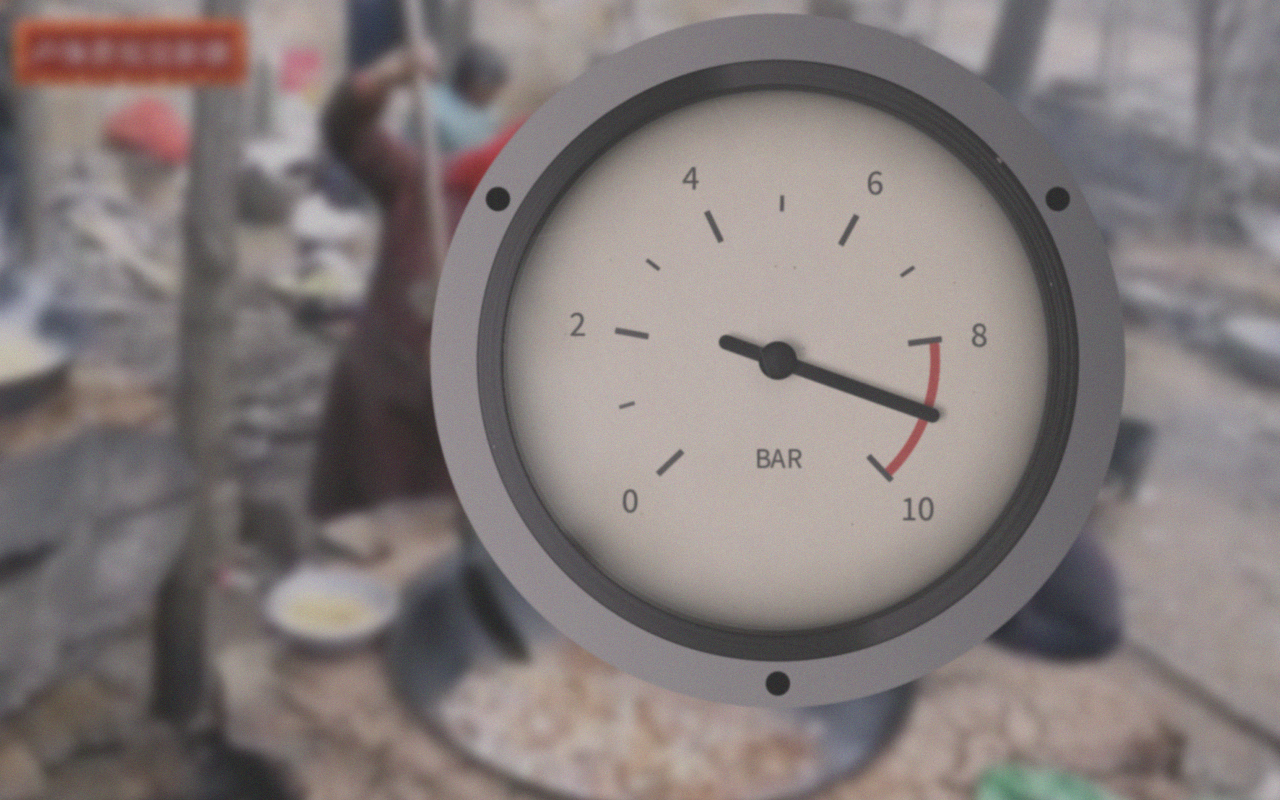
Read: 9 bar
